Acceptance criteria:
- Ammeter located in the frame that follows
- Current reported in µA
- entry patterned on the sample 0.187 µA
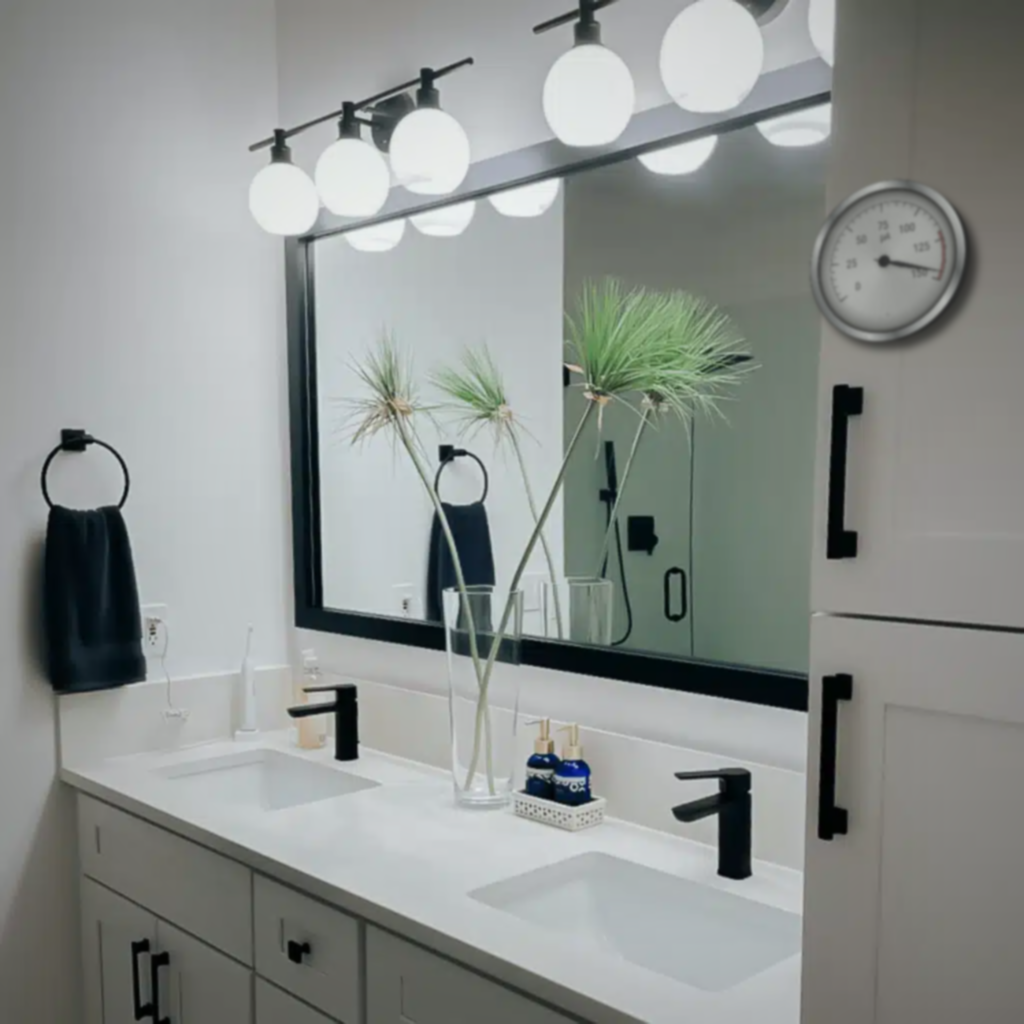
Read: 145 µA
